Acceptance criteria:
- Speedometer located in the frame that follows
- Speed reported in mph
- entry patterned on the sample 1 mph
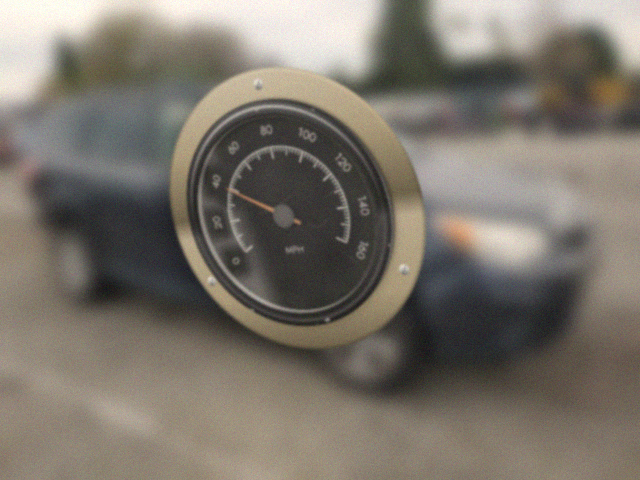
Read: 40 mph
